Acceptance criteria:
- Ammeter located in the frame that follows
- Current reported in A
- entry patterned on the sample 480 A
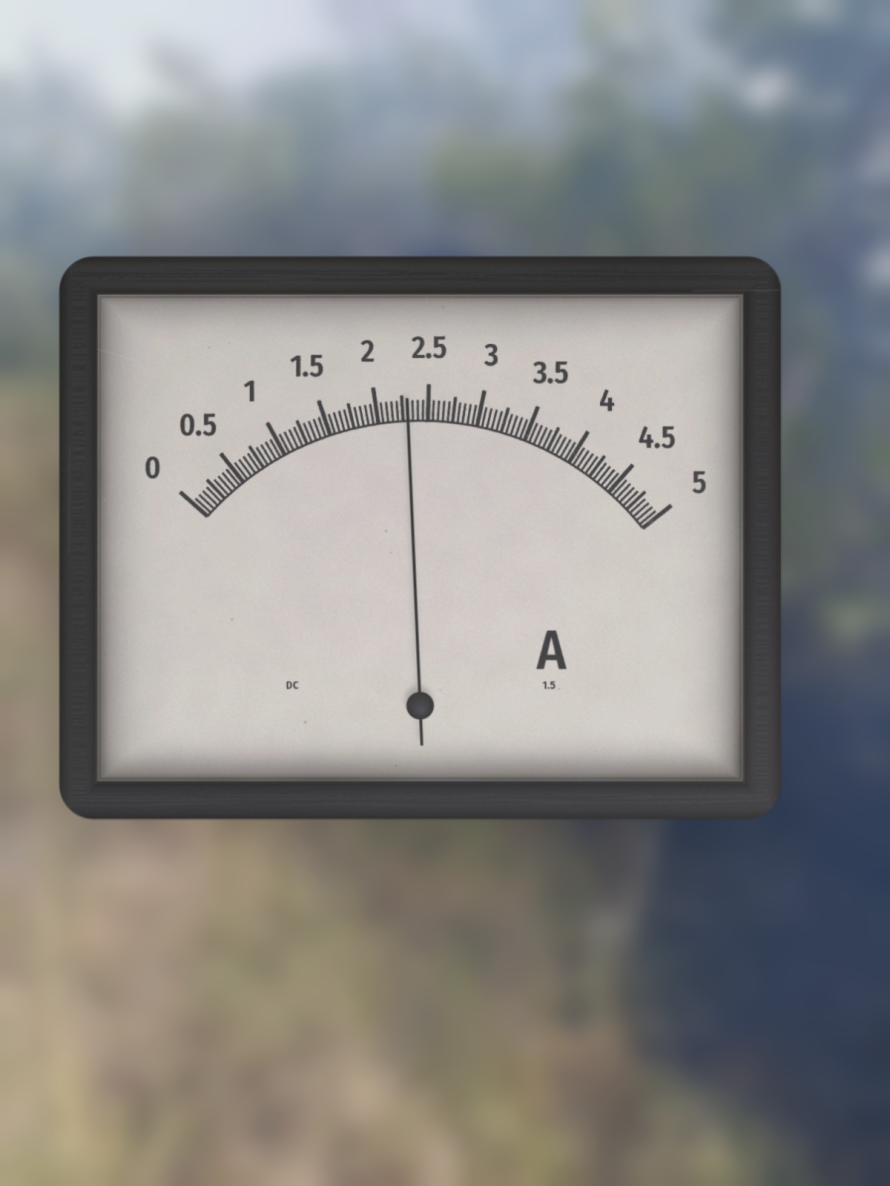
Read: 2.3 A
